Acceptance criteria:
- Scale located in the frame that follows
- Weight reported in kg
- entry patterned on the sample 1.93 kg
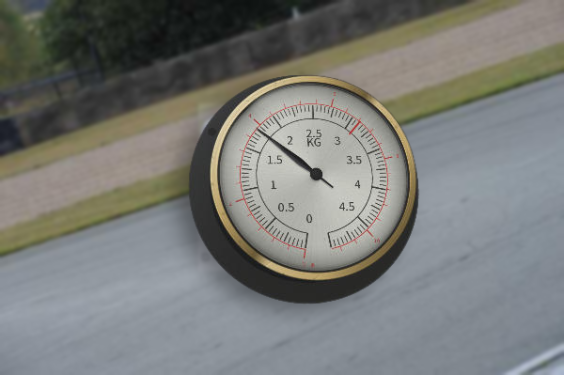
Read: 1.75 kg
